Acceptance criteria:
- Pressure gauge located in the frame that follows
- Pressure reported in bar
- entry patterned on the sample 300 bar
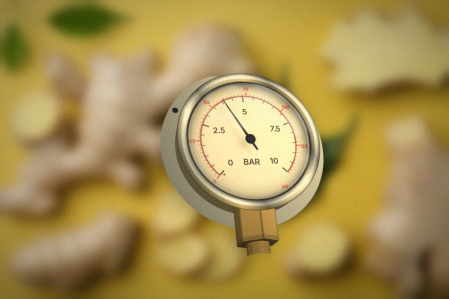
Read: 4 bar
